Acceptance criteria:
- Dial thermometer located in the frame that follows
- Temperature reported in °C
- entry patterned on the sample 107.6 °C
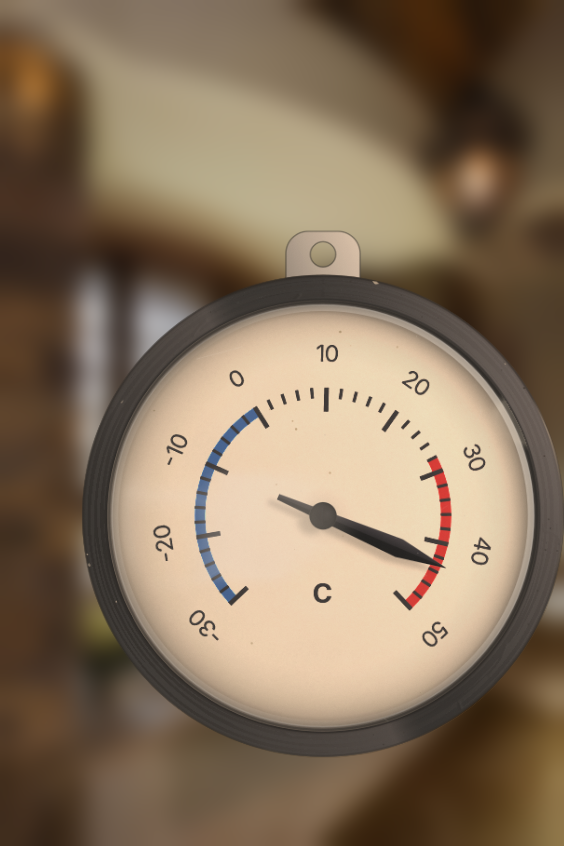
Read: 43 °C
